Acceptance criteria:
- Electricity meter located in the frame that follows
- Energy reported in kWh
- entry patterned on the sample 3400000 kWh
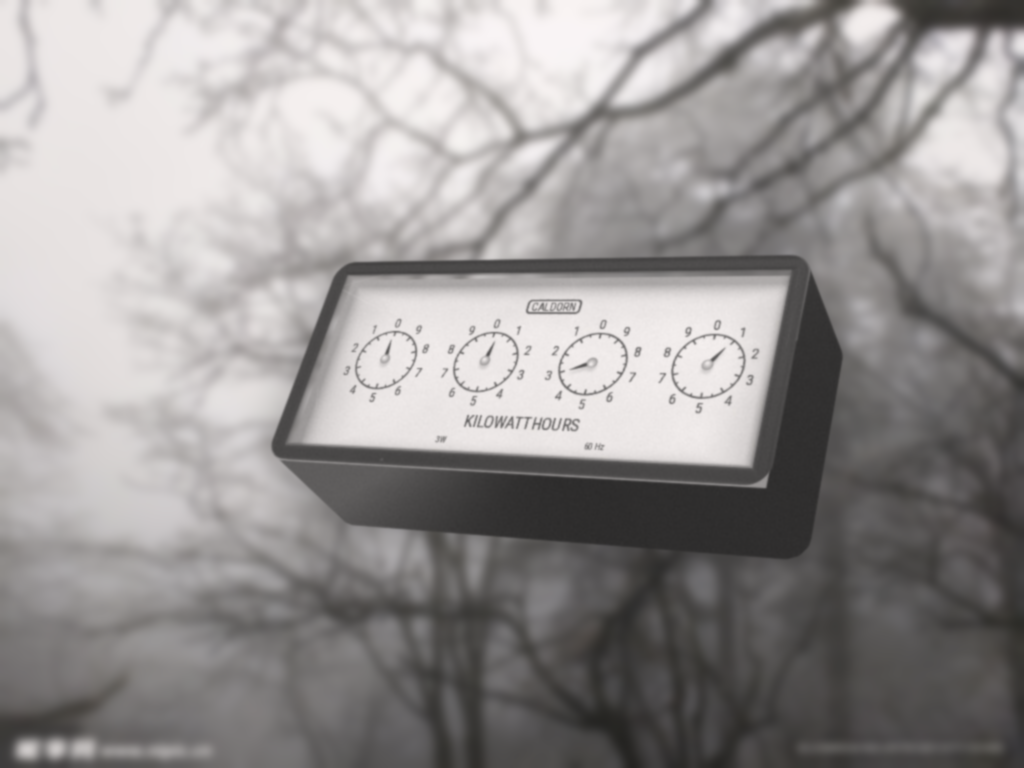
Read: 31 kWh
